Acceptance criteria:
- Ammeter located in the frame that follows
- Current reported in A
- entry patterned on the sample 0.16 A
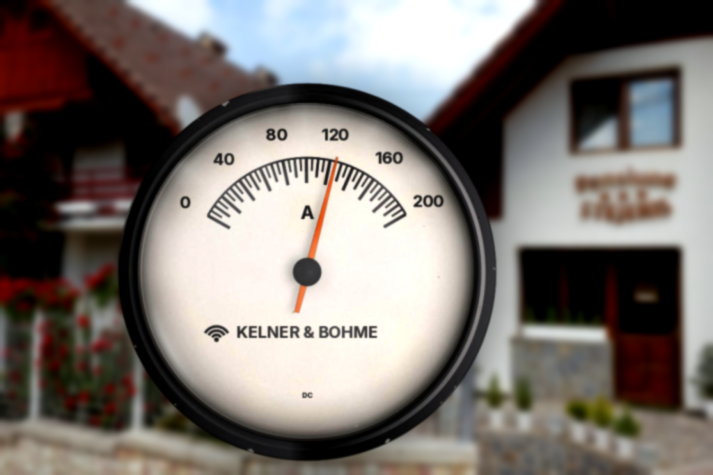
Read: 125 A
